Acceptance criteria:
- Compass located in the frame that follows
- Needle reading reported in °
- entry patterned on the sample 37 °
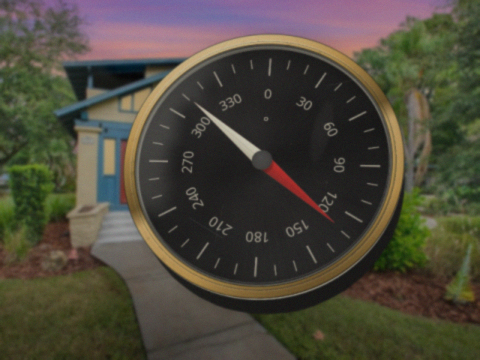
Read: 130 °
